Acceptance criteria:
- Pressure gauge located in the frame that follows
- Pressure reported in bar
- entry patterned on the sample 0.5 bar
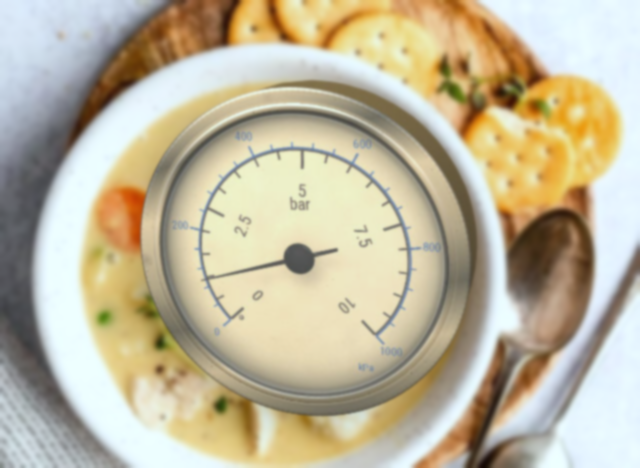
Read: 1 bar
